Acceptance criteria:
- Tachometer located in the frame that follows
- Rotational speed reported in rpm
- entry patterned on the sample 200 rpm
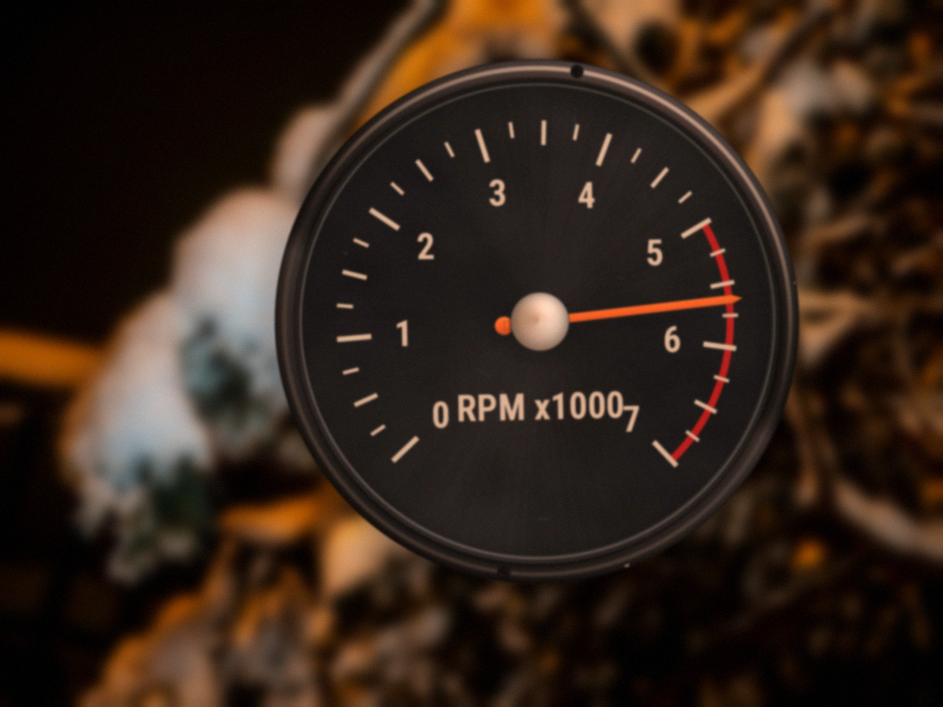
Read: 5625 rpm
